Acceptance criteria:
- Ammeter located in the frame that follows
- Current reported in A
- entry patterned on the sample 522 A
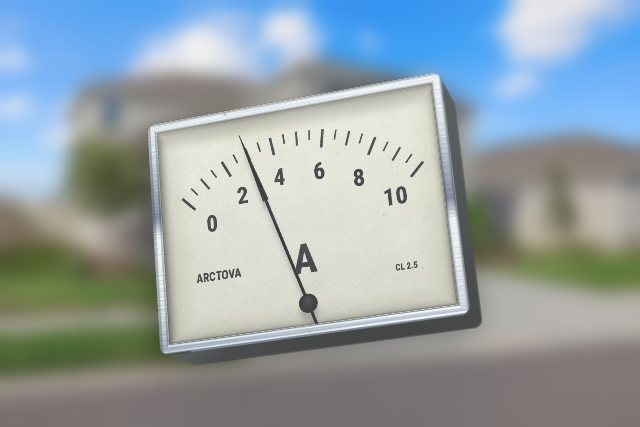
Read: 3 A
